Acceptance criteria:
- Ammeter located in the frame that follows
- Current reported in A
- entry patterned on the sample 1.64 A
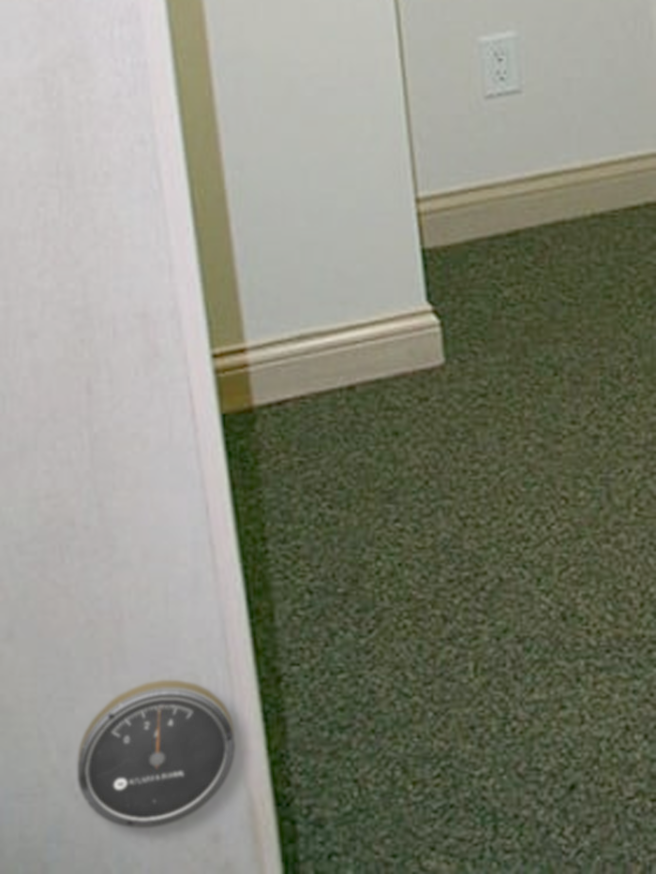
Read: 3 A
